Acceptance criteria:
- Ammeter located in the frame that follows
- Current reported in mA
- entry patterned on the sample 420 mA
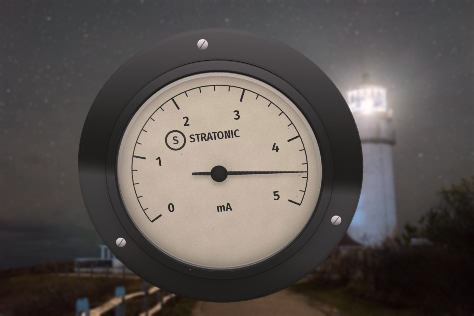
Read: 4.5 mA
